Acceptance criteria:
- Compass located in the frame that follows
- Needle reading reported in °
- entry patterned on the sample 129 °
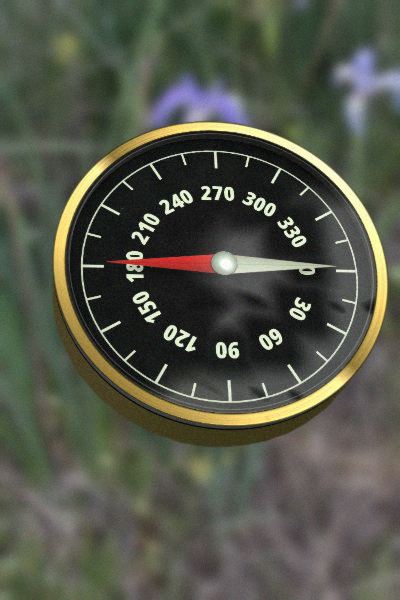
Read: 180 °
